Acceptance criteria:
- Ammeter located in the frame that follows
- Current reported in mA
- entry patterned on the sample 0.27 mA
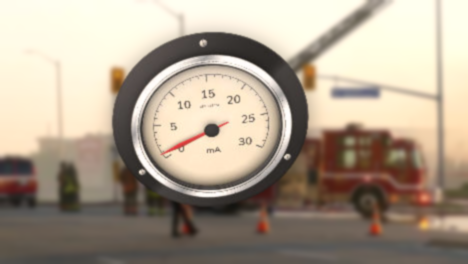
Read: 1 mA
